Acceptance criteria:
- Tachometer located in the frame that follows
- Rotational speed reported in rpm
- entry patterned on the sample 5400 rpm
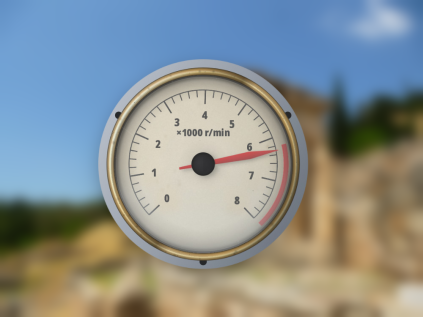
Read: 6300 rpm
